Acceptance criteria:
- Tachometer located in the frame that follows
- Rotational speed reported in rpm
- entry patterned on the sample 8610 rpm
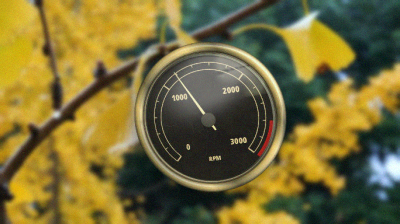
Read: 1200 rpm
